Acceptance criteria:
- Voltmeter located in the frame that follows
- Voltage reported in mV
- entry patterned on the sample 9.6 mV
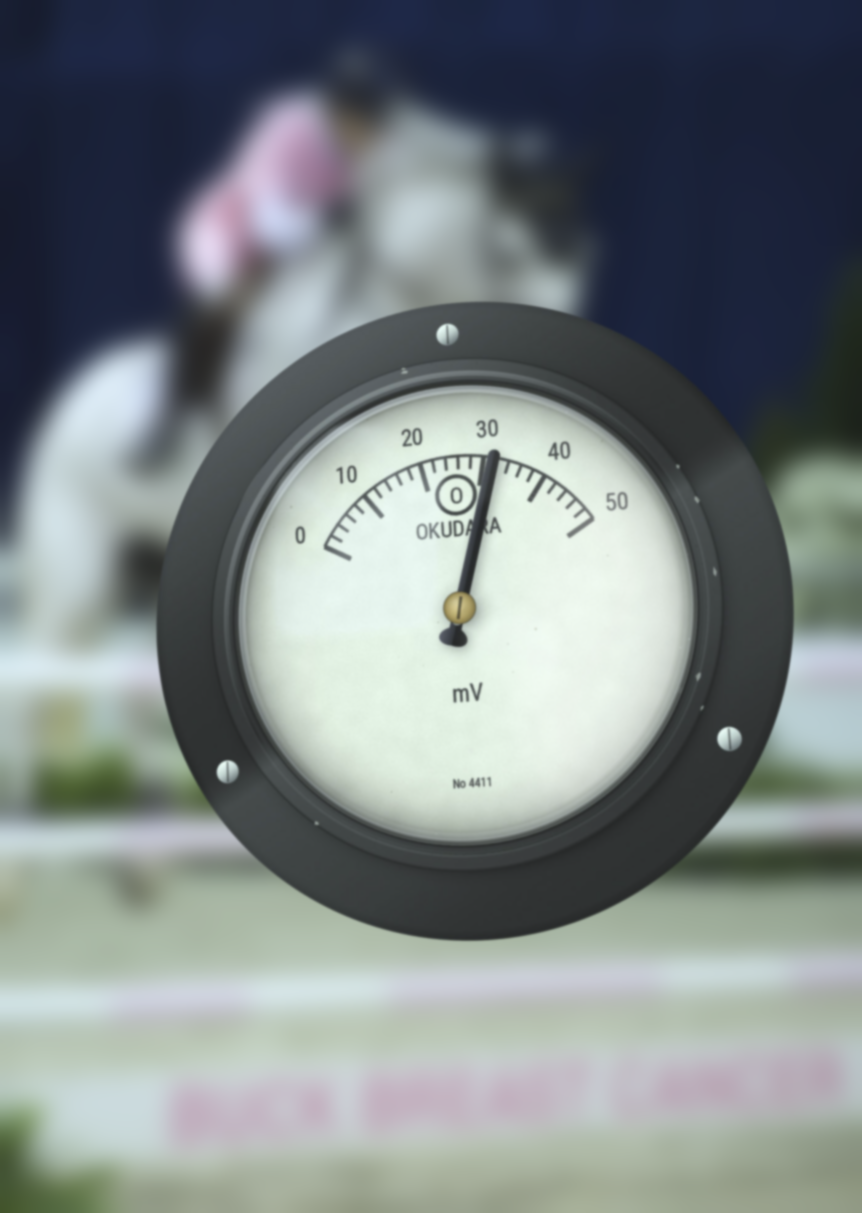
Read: 32 mV
